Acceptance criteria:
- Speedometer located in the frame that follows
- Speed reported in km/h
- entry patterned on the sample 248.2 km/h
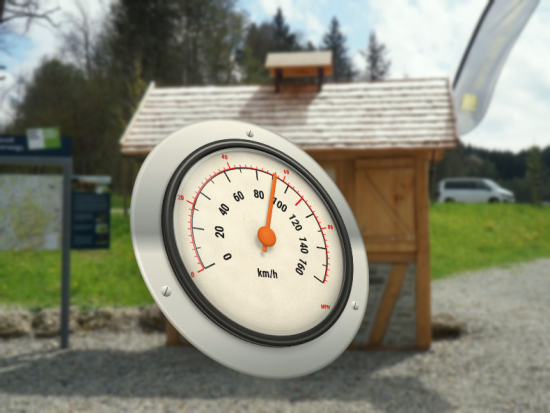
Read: 90 km/h
